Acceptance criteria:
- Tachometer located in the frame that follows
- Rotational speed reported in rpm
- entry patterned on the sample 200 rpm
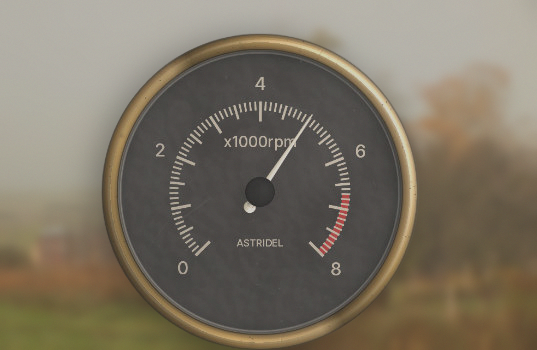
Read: 5000 rpm
